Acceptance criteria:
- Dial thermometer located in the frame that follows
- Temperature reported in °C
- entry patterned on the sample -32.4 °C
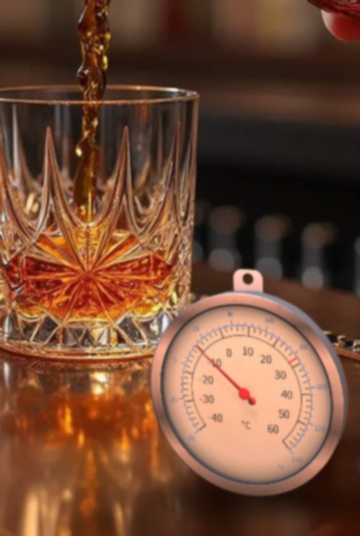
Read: -10 °C
